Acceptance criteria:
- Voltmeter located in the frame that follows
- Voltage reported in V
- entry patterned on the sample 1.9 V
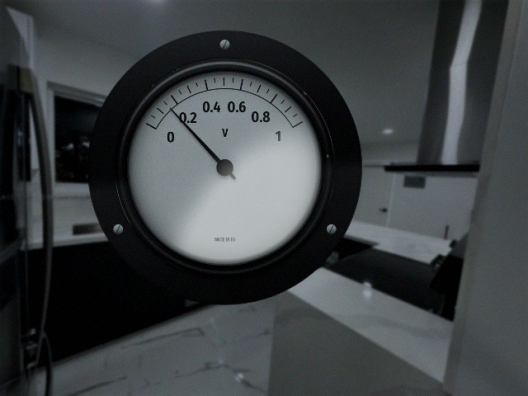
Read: 0.15 V
